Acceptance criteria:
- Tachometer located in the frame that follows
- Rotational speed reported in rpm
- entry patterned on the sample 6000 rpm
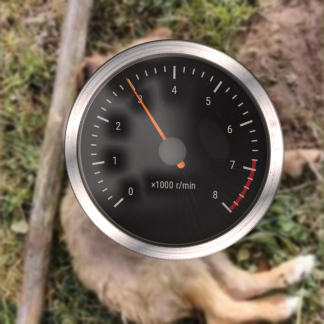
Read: 3000 rpm
